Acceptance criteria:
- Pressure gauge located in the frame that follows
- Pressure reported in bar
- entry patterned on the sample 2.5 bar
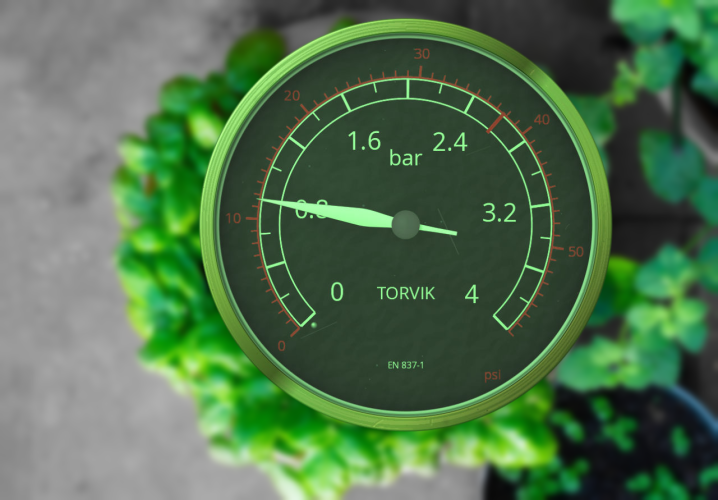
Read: 0.8 bar
